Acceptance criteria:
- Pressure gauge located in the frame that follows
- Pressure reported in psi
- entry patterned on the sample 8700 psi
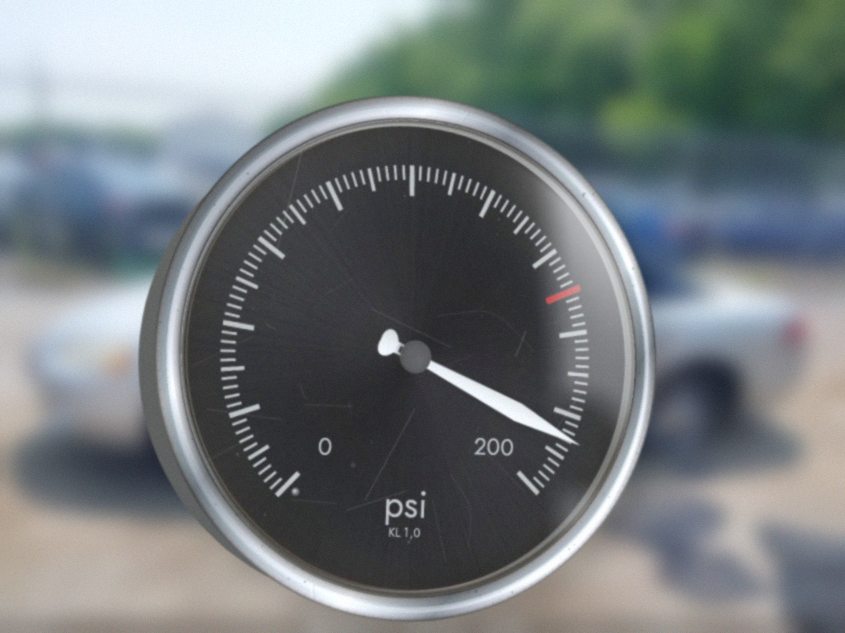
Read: 186 psi
